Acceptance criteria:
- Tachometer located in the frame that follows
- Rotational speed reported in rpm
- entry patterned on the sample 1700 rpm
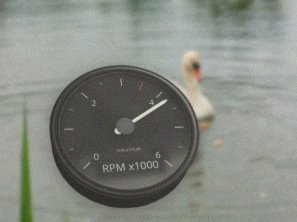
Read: 4250 rpm
